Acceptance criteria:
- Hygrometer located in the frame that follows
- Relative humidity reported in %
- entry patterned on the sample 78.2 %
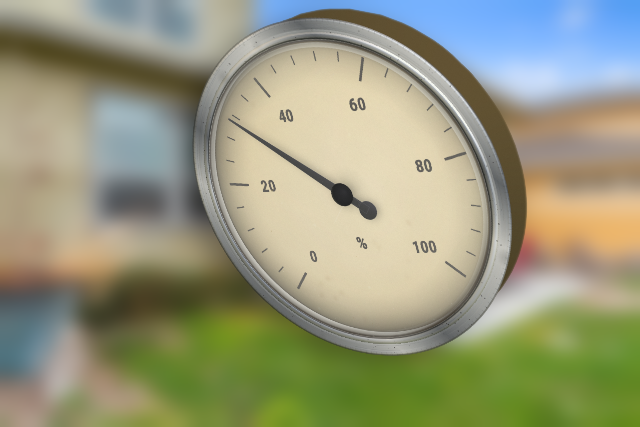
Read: 32 %
